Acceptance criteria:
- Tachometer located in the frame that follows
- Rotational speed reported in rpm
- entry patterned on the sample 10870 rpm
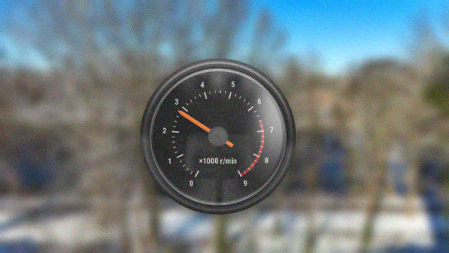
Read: 2800 rpm
